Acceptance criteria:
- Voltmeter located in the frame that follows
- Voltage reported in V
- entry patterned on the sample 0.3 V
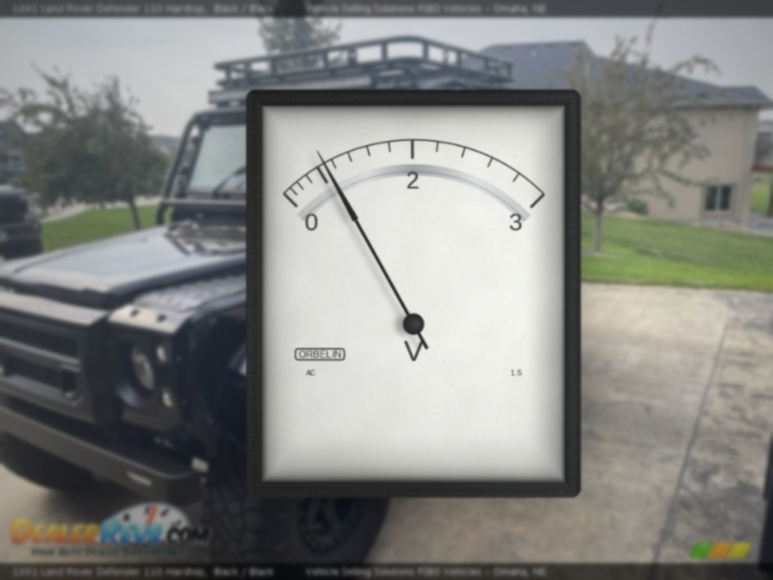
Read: 1.1 V
